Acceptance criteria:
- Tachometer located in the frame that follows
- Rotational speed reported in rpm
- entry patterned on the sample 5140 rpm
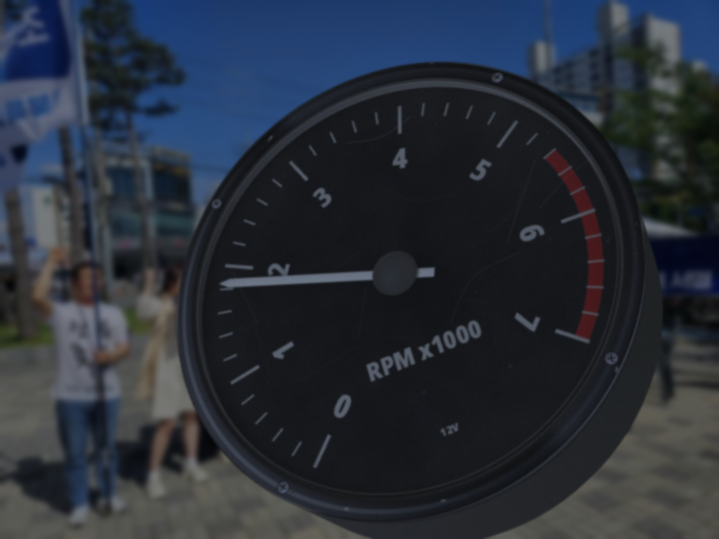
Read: 1800 rpm
